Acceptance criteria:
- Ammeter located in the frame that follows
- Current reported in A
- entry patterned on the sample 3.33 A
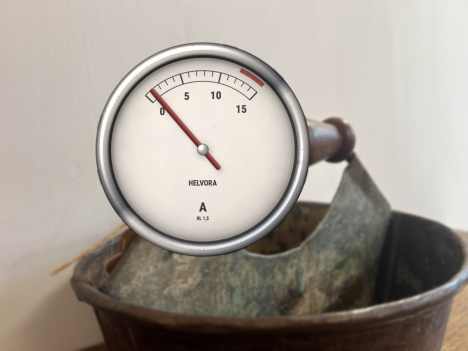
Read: 1 A
